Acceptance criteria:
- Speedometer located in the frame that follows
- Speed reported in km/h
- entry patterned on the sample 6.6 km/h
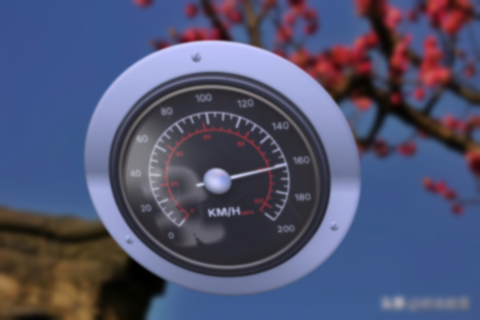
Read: 160 km/h
